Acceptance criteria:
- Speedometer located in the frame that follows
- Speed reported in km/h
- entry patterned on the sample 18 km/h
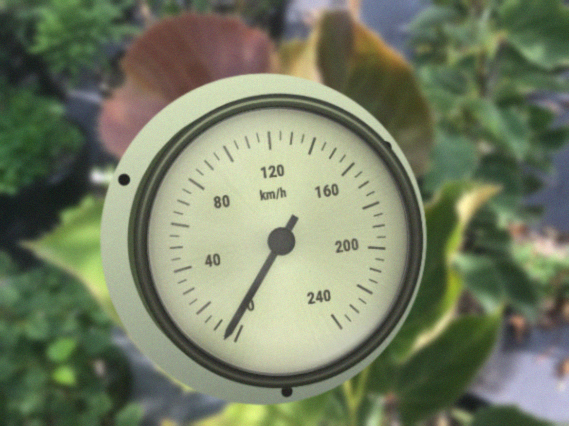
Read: 5 km/h
